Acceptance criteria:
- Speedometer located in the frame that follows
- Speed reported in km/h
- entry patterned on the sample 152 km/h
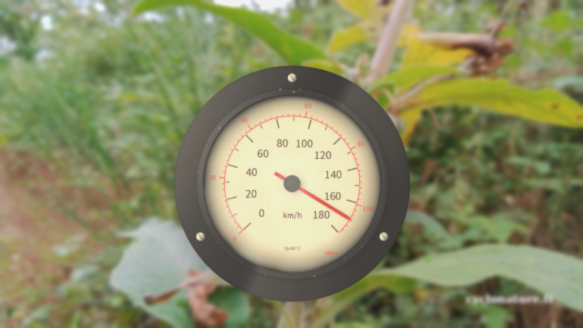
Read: 170 km/h
